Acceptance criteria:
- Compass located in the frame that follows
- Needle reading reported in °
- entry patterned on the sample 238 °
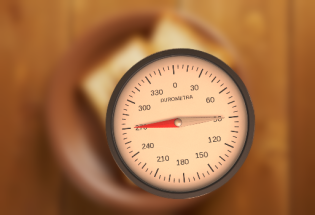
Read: 270 °
